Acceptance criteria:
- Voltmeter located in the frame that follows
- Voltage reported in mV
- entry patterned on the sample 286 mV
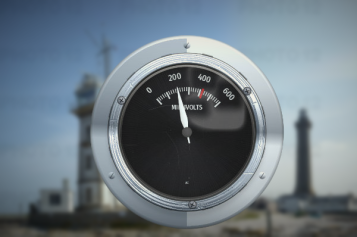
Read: 200 mV
